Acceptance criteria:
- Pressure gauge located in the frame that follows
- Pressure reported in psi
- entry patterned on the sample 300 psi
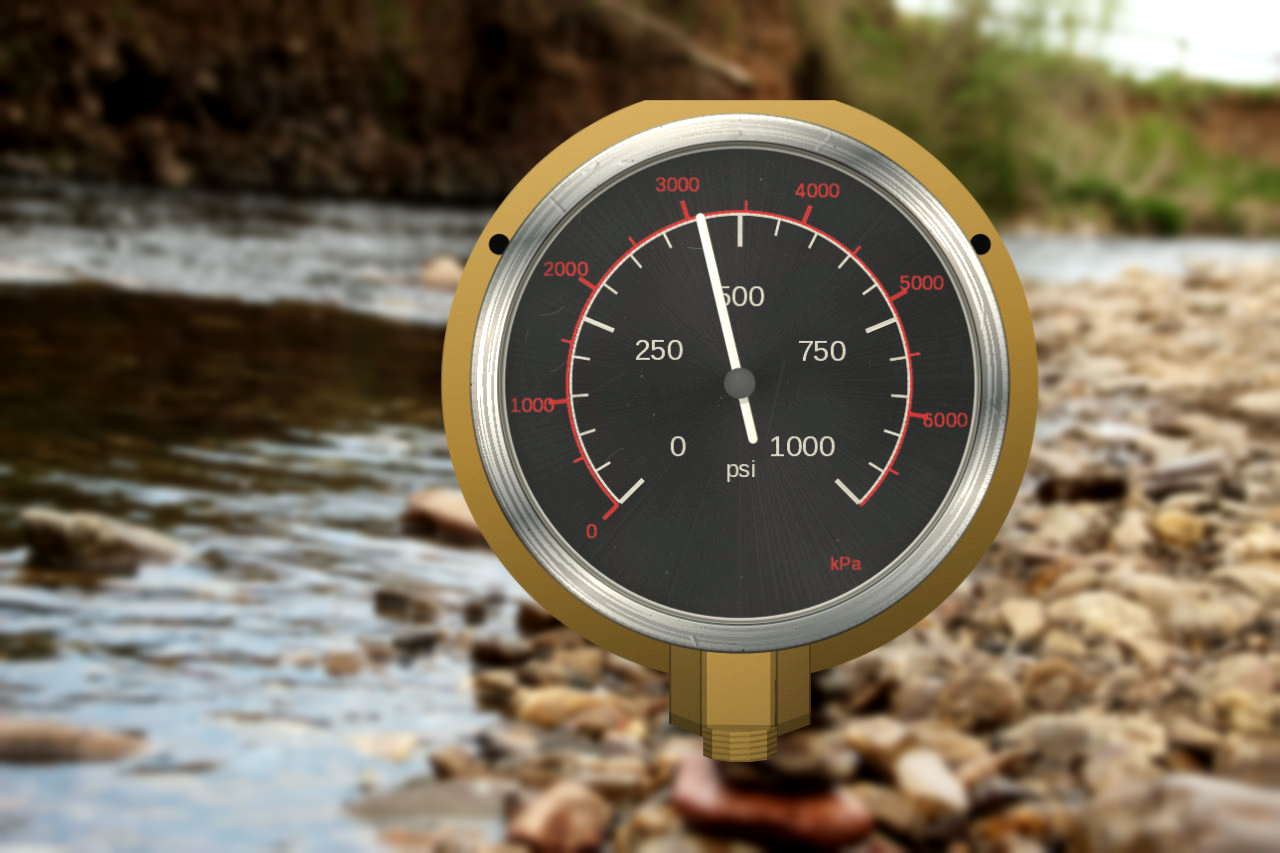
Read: 450 psi
